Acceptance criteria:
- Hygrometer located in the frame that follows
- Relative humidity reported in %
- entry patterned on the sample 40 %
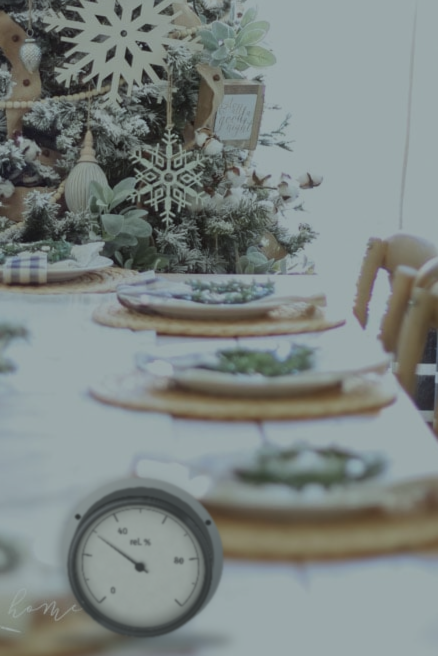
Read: 30 %
